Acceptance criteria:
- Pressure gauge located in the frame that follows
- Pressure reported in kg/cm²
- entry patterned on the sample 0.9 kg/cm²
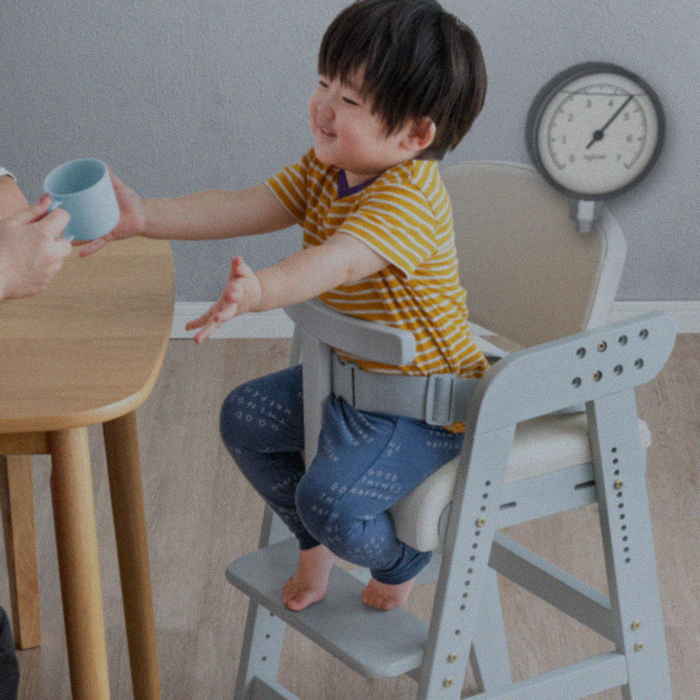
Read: 4.5 kg/cm²
